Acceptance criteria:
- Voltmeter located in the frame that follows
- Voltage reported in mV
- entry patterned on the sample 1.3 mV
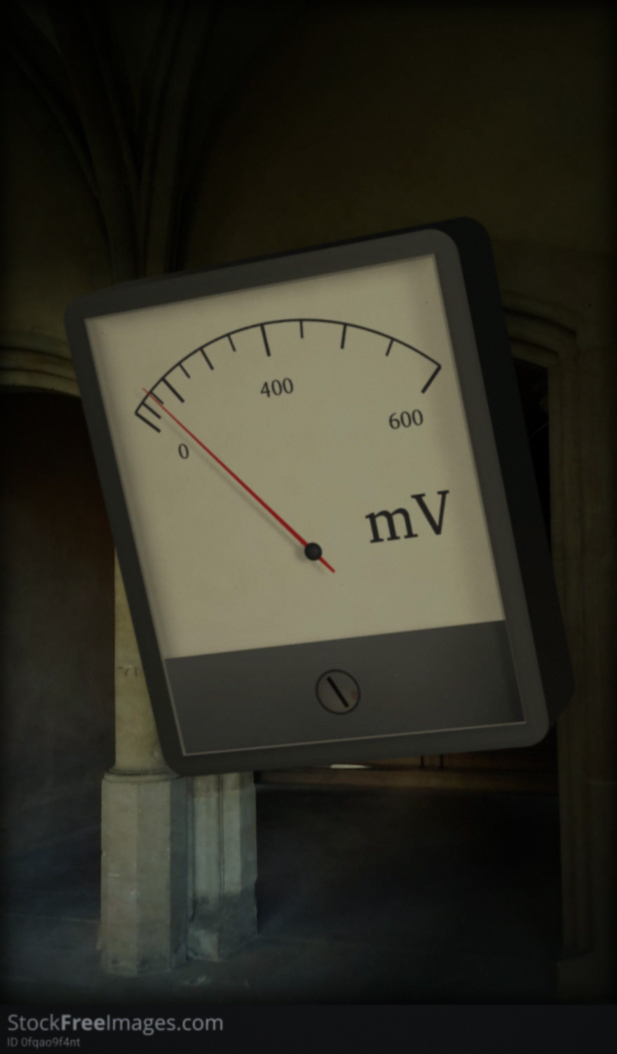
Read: 150 mV
